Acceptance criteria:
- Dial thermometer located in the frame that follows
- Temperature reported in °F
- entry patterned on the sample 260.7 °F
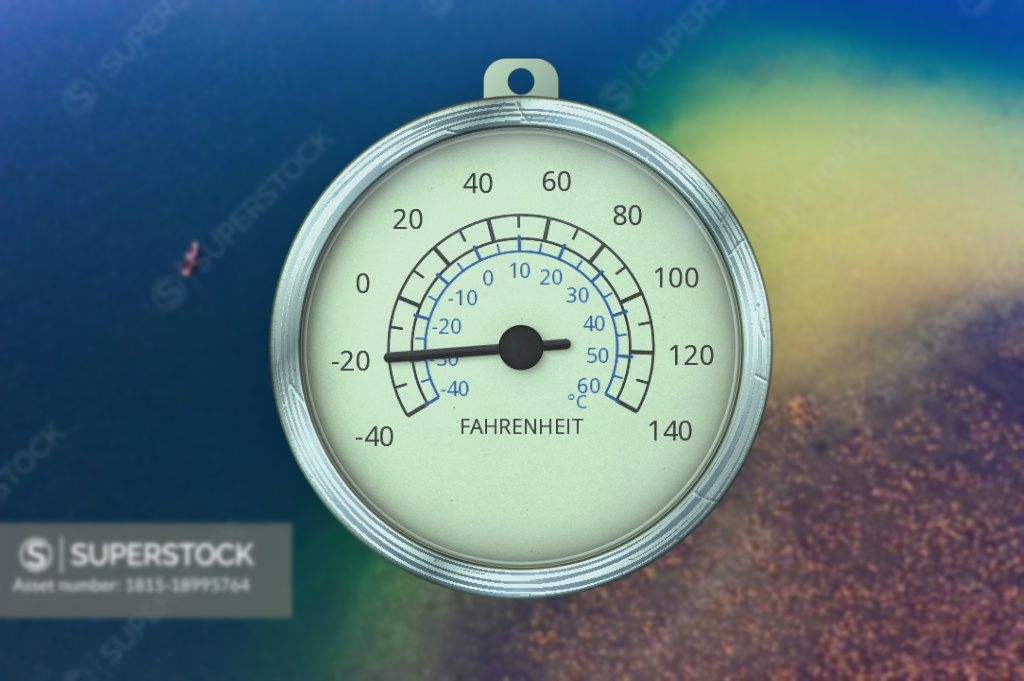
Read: -20 °F
